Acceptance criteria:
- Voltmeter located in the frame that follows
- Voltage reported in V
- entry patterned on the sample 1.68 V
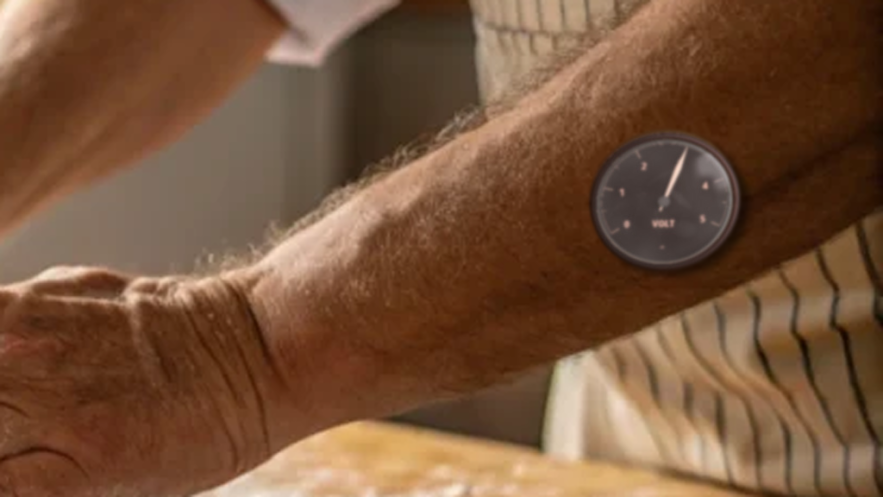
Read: 3 V
